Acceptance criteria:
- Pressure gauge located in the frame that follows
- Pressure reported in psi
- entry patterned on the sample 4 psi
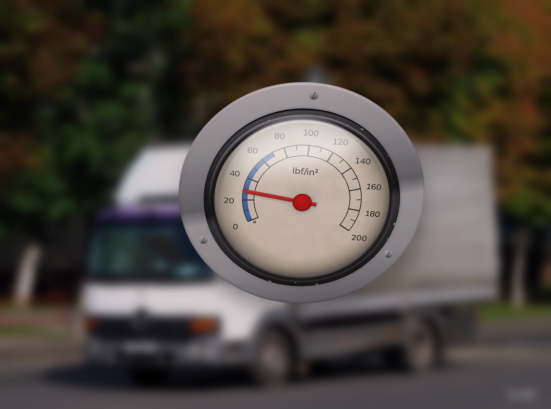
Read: 30 psi
